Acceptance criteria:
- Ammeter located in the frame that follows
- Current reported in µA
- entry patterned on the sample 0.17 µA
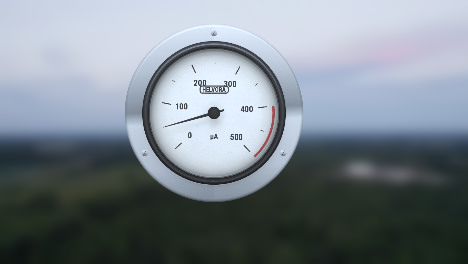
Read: 50 µA
